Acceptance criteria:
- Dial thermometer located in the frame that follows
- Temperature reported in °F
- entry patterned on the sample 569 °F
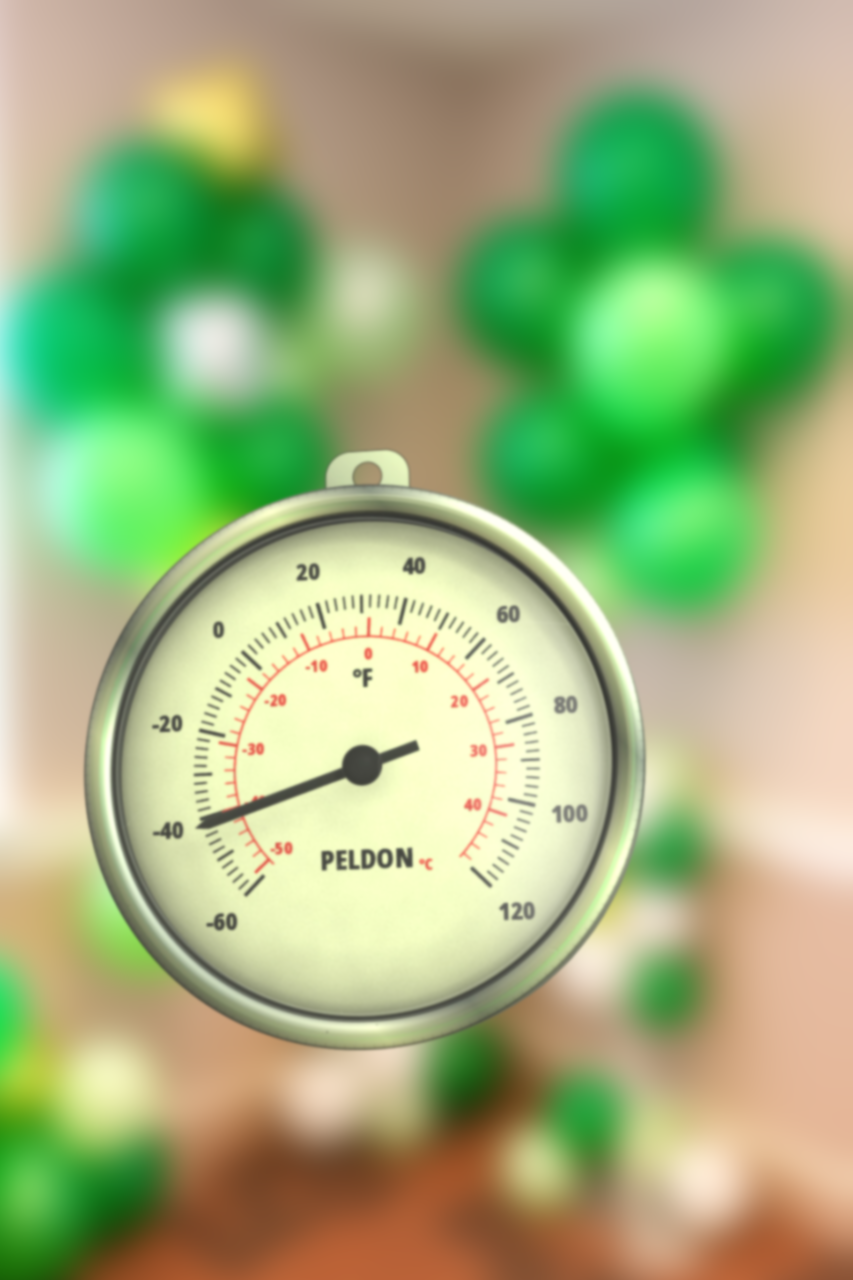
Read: -42 °F
